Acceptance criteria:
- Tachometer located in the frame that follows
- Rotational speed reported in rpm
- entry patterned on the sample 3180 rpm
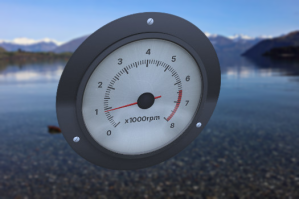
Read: 1000 rpm
